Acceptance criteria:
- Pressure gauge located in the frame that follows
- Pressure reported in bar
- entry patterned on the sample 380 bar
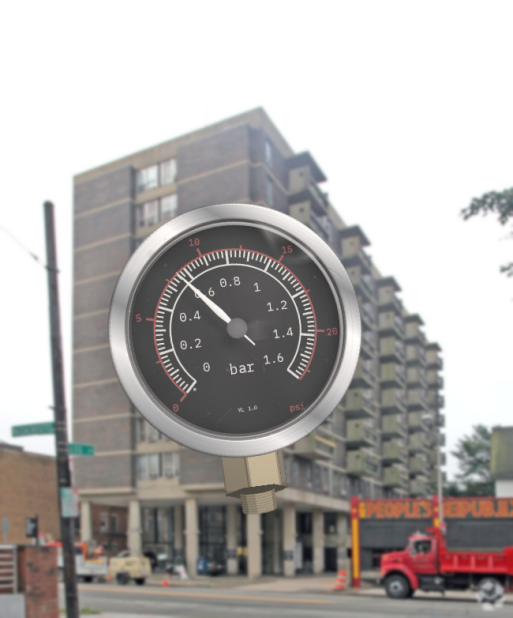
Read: 0.56 bar
